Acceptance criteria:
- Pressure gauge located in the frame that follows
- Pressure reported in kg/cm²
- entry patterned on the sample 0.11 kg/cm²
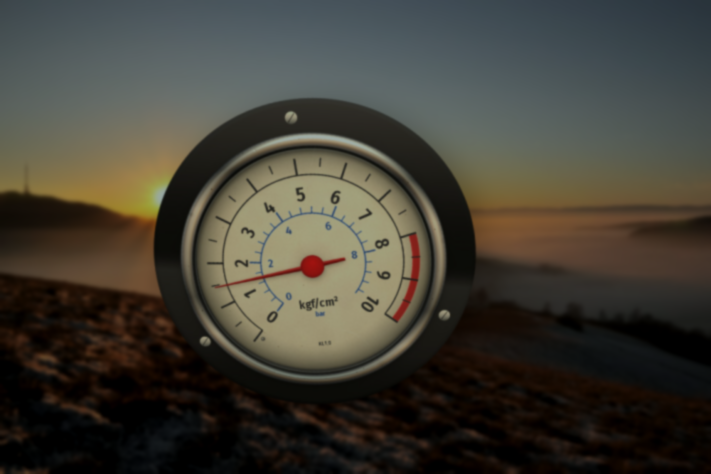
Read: 1.5 kg/cm²
